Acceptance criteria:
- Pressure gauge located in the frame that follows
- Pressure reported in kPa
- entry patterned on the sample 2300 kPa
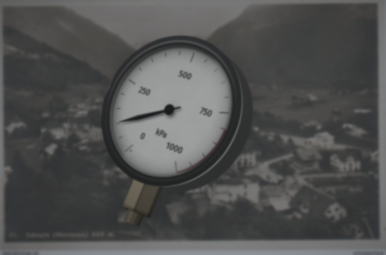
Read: 100 kPa
